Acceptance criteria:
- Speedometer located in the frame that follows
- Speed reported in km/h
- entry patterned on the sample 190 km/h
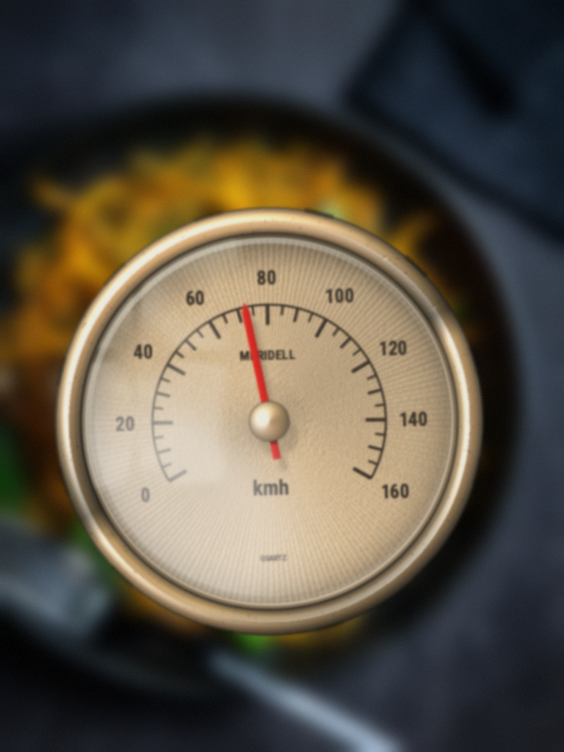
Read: 72.5 km/h
